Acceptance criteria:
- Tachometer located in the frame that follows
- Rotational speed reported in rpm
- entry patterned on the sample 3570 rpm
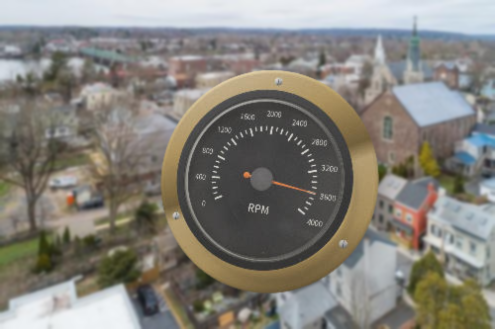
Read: 3600 rpm
